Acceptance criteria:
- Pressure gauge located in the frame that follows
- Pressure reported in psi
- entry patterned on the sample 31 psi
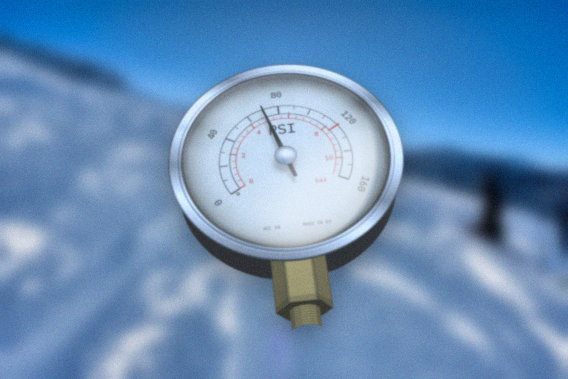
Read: 70 psi
